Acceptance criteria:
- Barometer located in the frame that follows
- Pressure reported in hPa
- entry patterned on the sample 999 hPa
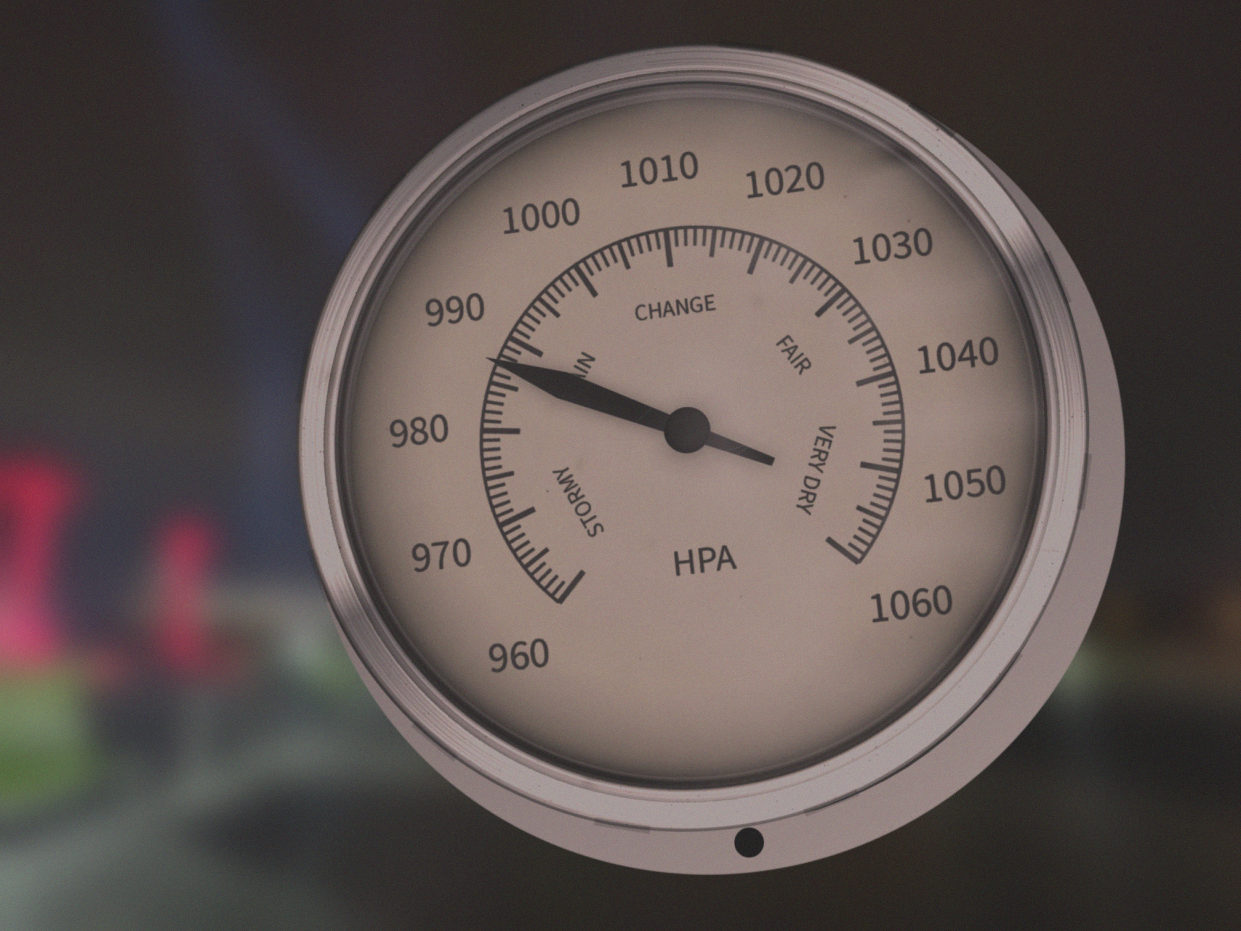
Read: 987 hPa
